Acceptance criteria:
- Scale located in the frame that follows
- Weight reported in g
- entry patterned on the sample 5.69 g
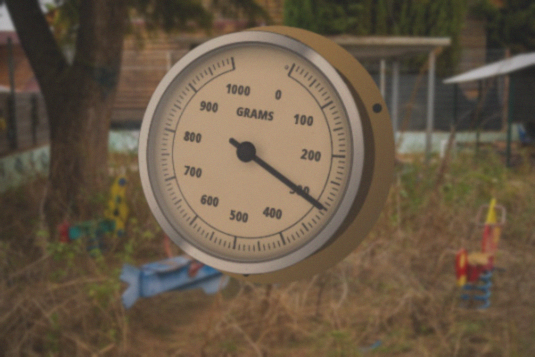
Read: 300 g
